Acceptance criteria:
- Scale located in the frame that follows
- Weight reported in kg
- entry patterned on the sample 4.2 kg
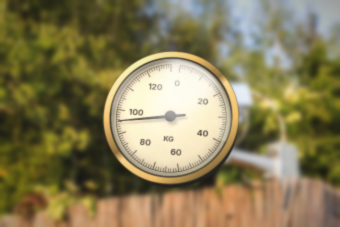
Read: 95 kg
